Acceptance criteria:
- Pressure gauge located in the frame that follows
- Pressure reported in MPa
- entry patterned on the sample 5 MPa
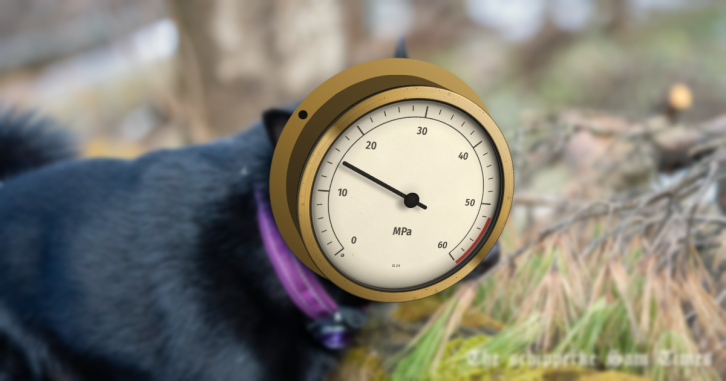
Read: 15 MPa
